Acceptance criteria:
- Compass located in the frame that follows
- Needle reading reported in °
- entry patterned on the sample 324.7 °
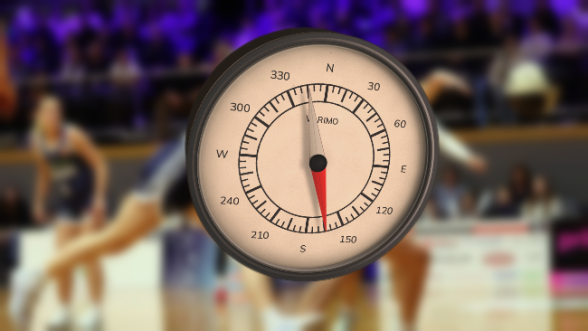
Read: 165 °
